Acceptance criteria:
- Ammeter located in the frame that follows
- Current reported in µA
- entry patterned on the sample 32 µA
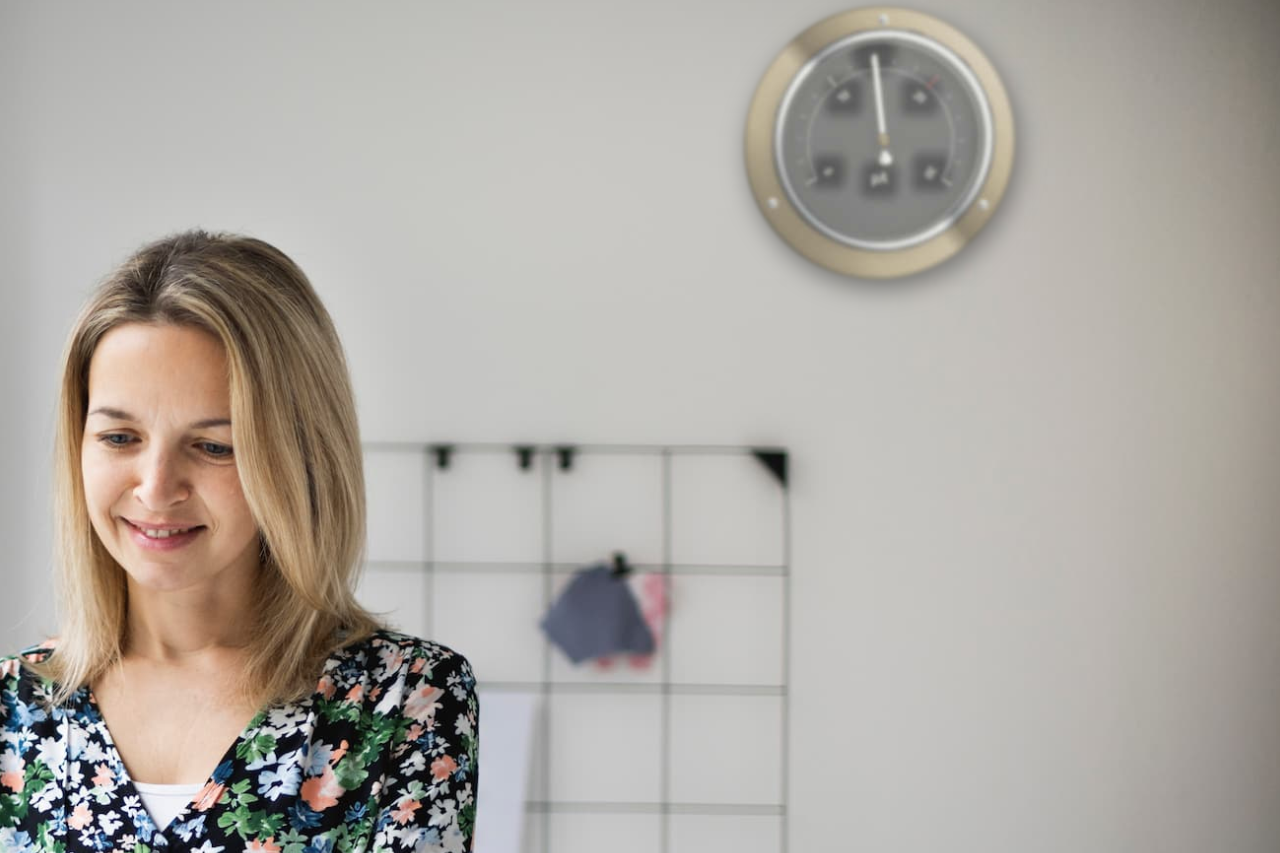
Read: 14 µA
